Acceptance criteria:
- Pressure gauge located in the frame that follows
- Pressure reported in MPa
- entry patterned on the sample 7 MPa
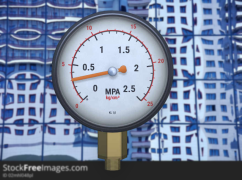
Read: 0.3 MPa
